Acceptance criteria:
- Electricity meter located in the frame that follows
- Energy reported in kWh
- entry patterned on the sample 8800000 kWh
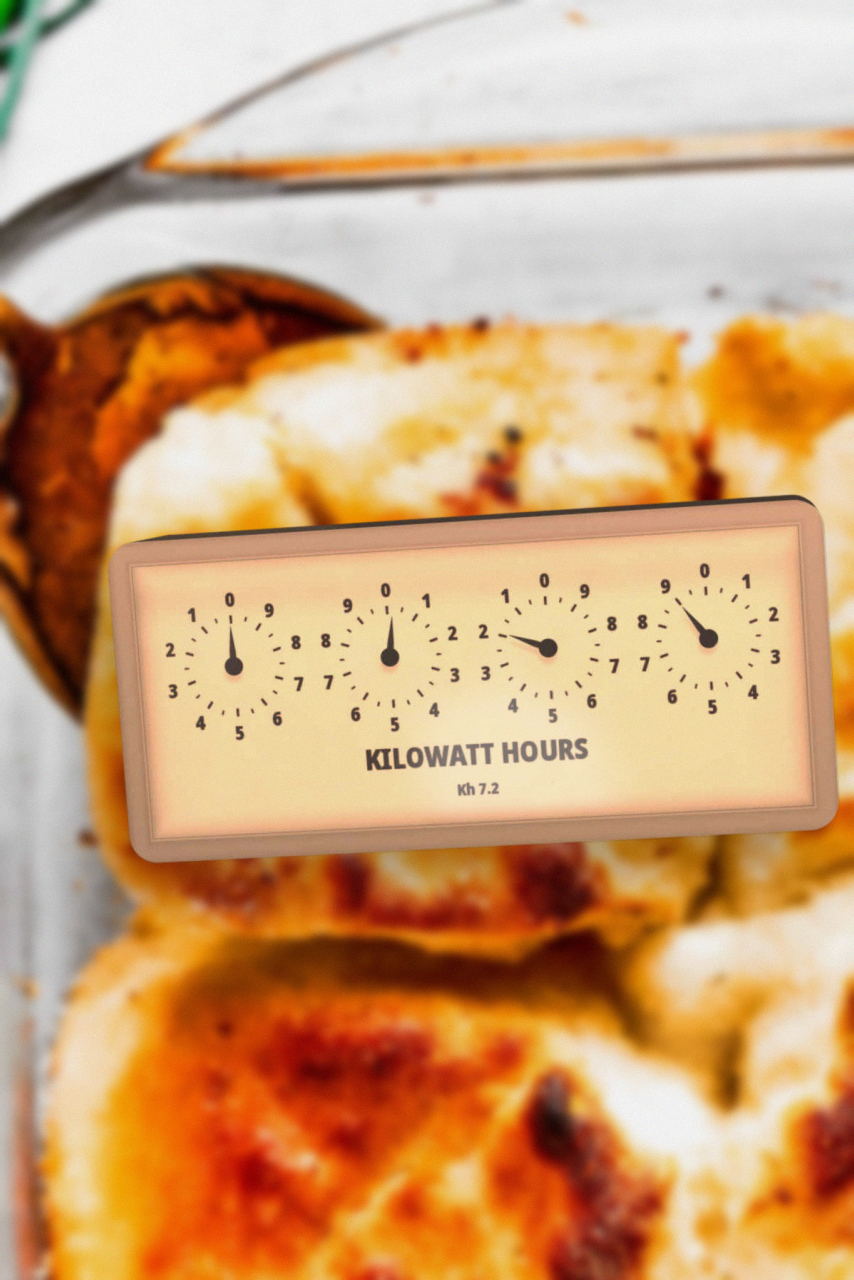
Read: 19 kWh
